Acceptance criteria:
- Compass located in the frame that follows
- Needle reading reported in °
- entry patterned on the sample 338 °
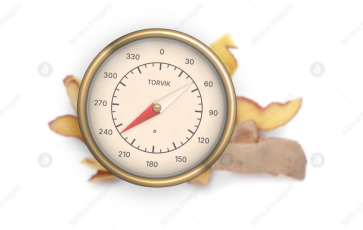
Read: 230 °
